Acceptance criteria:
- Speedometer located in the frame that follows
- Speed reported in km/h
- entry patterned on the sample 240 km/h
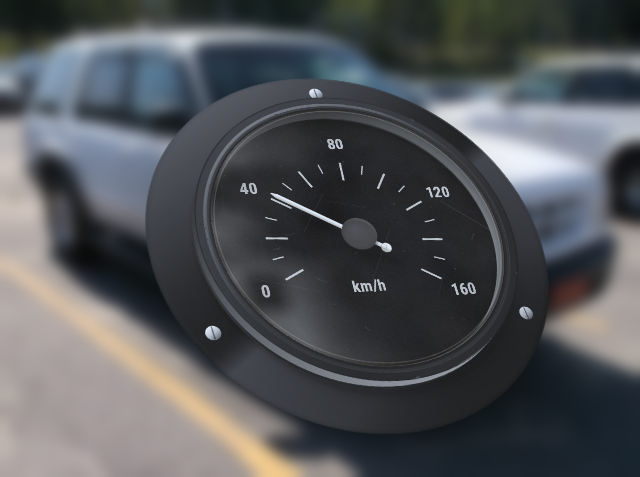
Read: 40 km/h
